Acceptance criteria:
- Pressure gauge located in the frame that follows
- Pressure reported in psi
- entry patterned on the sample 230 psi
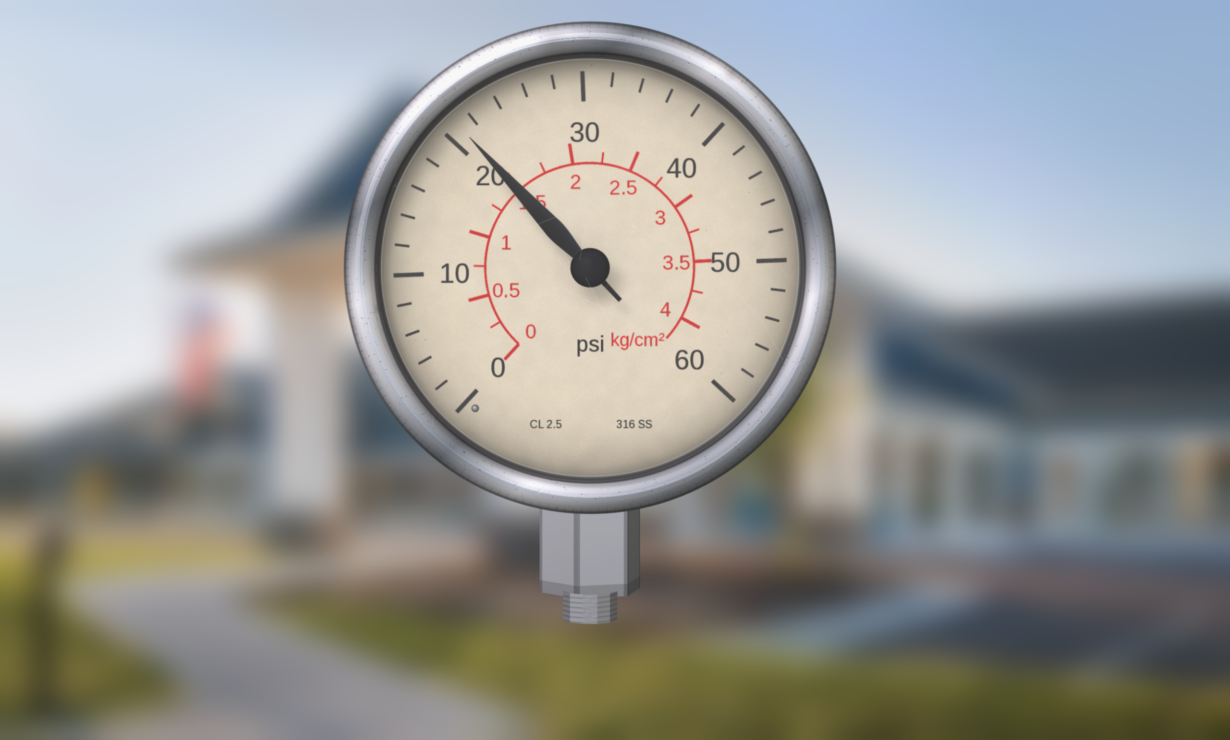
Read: 21 psi
